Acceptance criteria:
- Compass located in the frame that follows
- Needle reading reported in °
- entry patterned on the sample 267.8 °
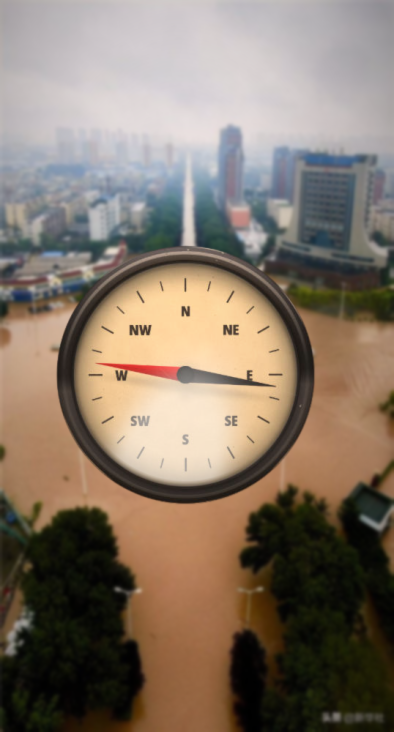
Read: 277.5 °
